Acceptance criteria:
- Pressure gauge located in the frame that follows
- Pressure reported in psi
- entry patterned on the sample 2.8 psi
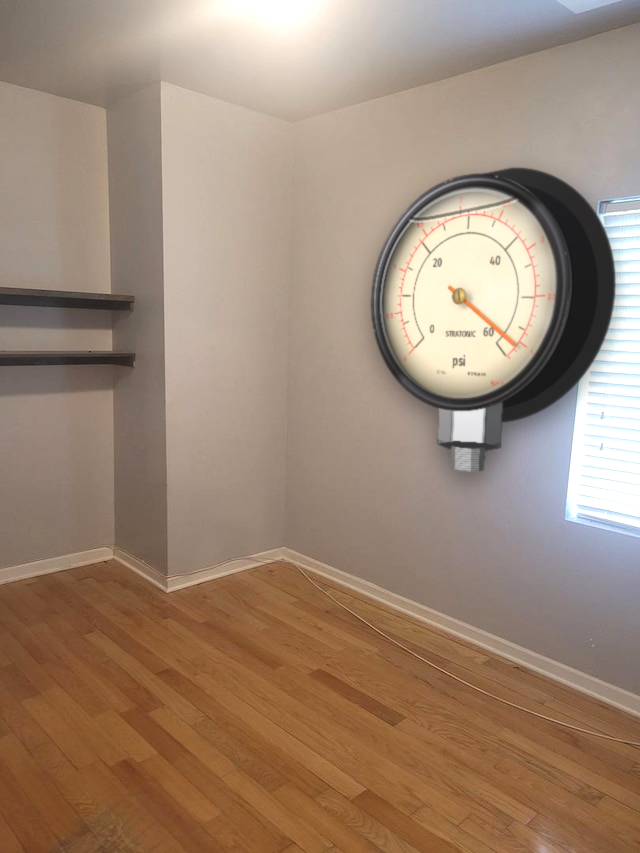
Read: 57.5 psi
